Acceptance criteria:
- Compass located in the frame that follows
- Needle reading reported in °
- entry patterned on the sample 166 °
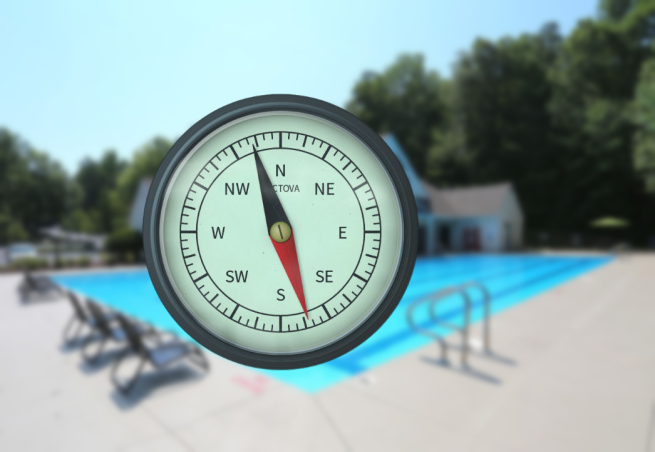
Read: 162.5 °
